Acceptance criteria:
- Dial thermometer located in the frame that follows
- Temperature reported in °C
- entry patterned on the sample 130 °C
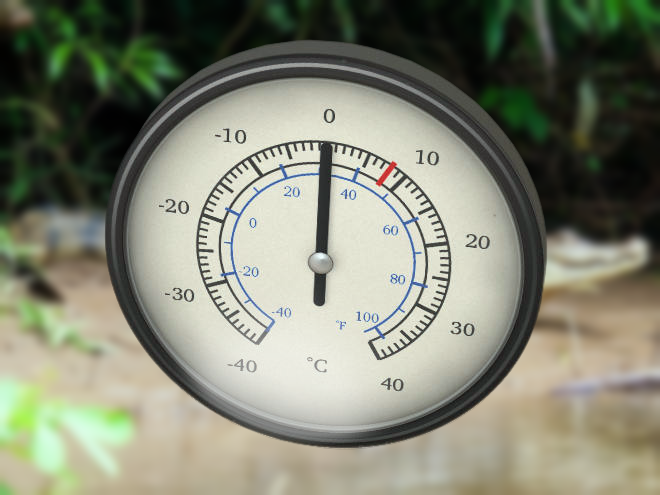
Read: 0 °C
